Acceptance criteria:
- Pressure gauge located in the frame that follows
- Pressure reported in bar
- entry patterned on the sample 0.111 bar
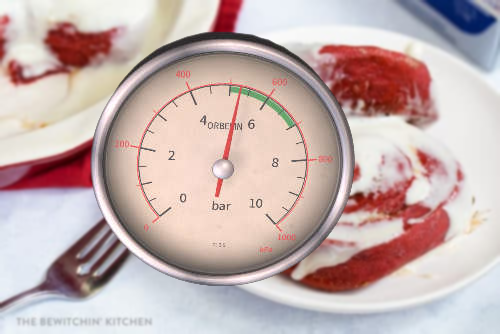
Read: 5.25 bar
